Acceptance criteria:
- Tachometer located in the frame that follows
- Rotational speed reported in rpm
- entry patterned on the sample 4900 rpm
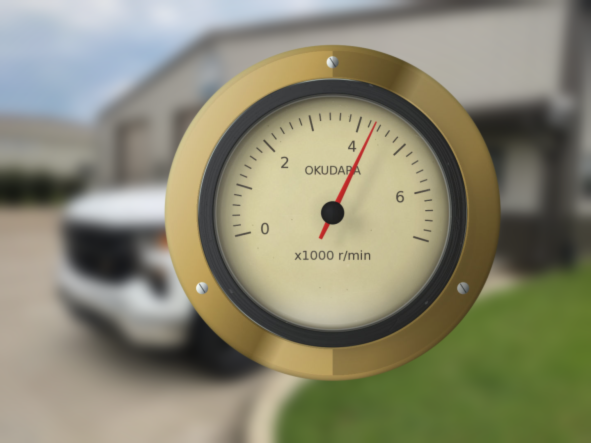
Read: 4300 rpm
